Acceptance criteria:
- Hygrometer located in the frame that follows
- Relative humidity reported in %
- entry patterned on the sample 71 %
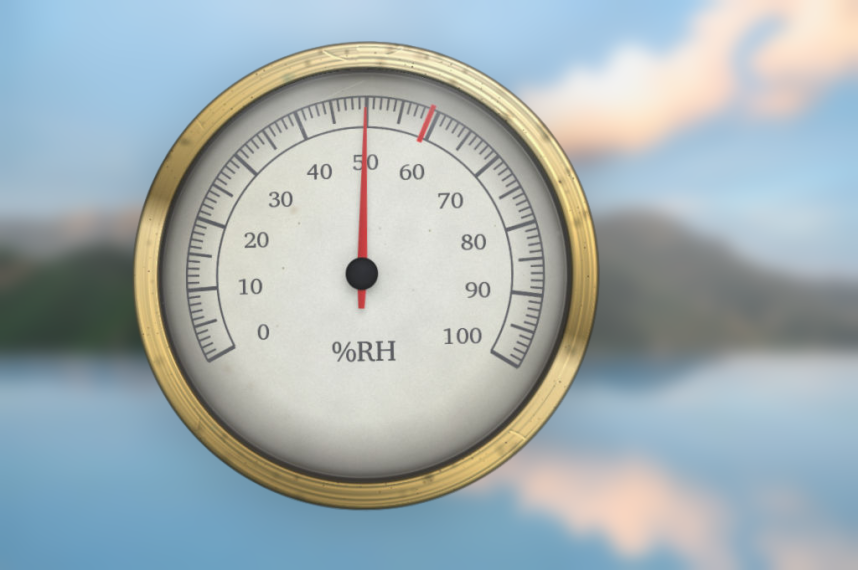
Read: 50 %
